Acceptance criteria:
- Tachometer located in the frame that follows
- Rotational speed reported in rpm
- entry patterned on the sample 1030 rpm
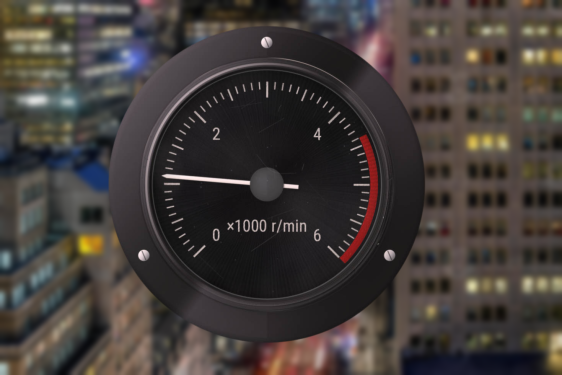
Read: 1100 rpm
